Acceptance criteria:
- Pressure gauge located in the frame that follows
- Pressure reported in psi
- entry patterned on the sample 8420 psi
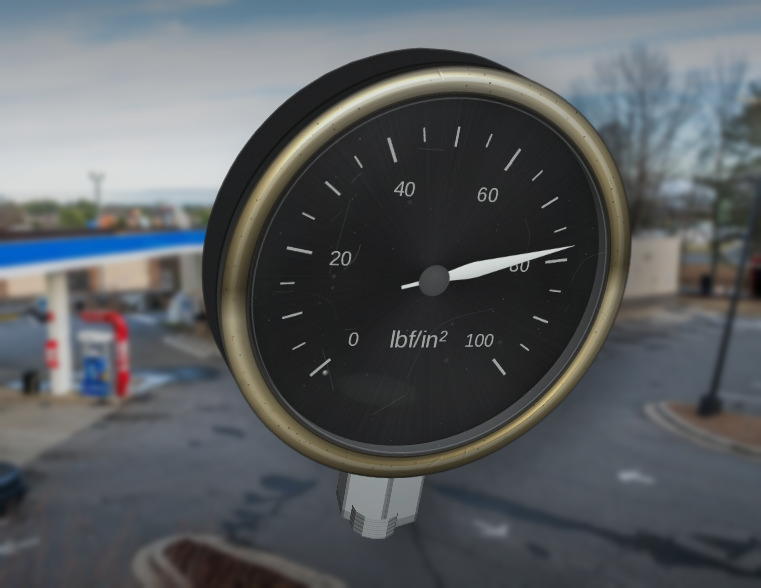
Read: 77.5 psi
